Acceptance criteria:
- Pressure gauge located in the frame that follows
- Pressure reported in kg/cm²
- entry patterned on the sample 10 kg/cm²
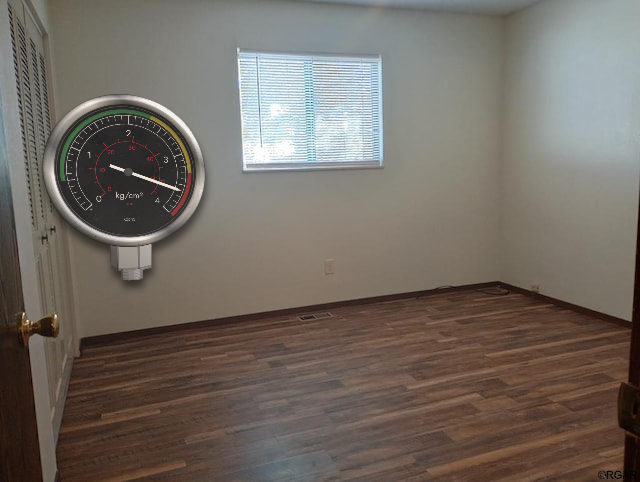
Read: 3.6 kg/cm²
